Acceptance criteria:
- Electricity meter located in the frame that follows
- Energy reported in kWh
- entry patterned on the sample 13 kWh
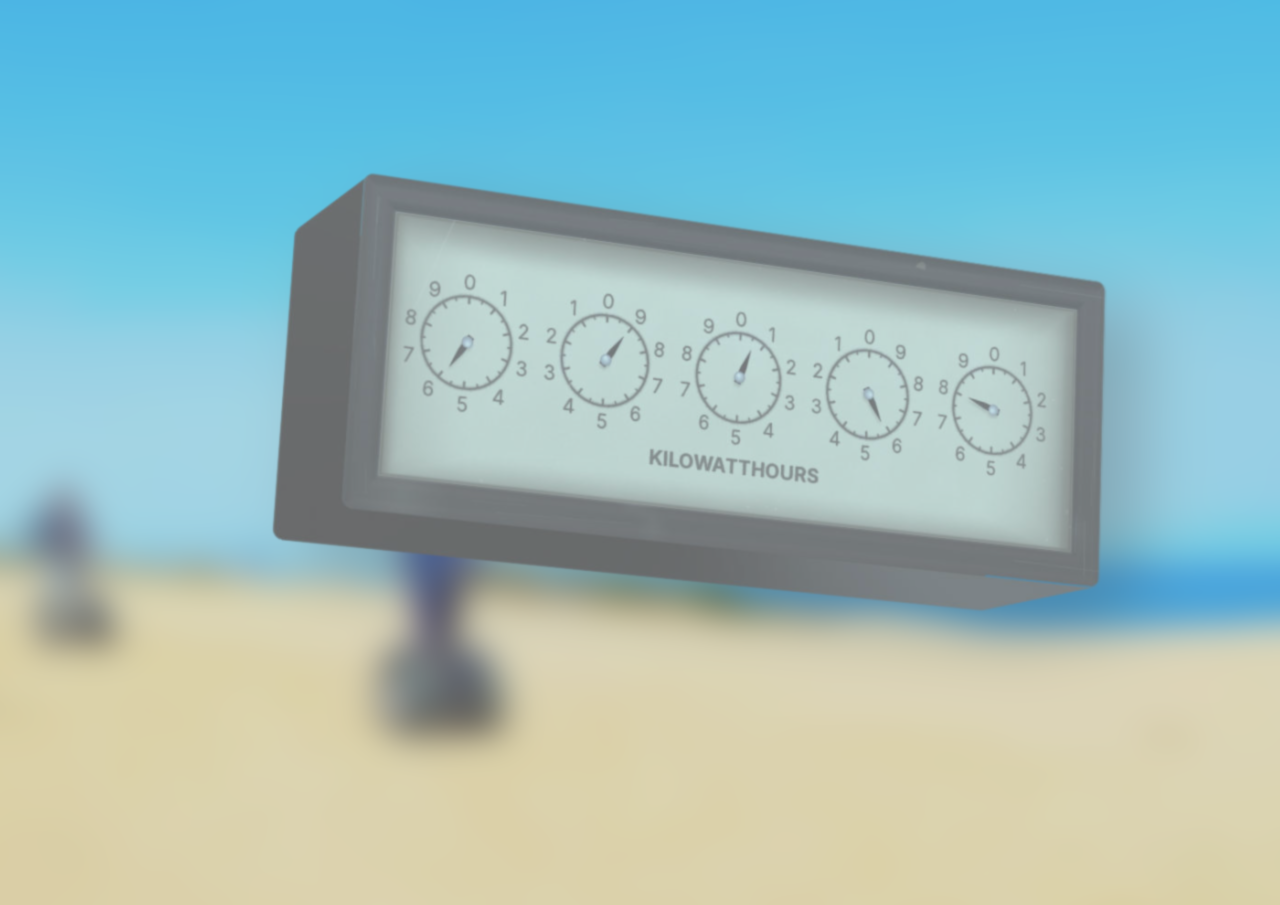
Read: 59058 kWh
